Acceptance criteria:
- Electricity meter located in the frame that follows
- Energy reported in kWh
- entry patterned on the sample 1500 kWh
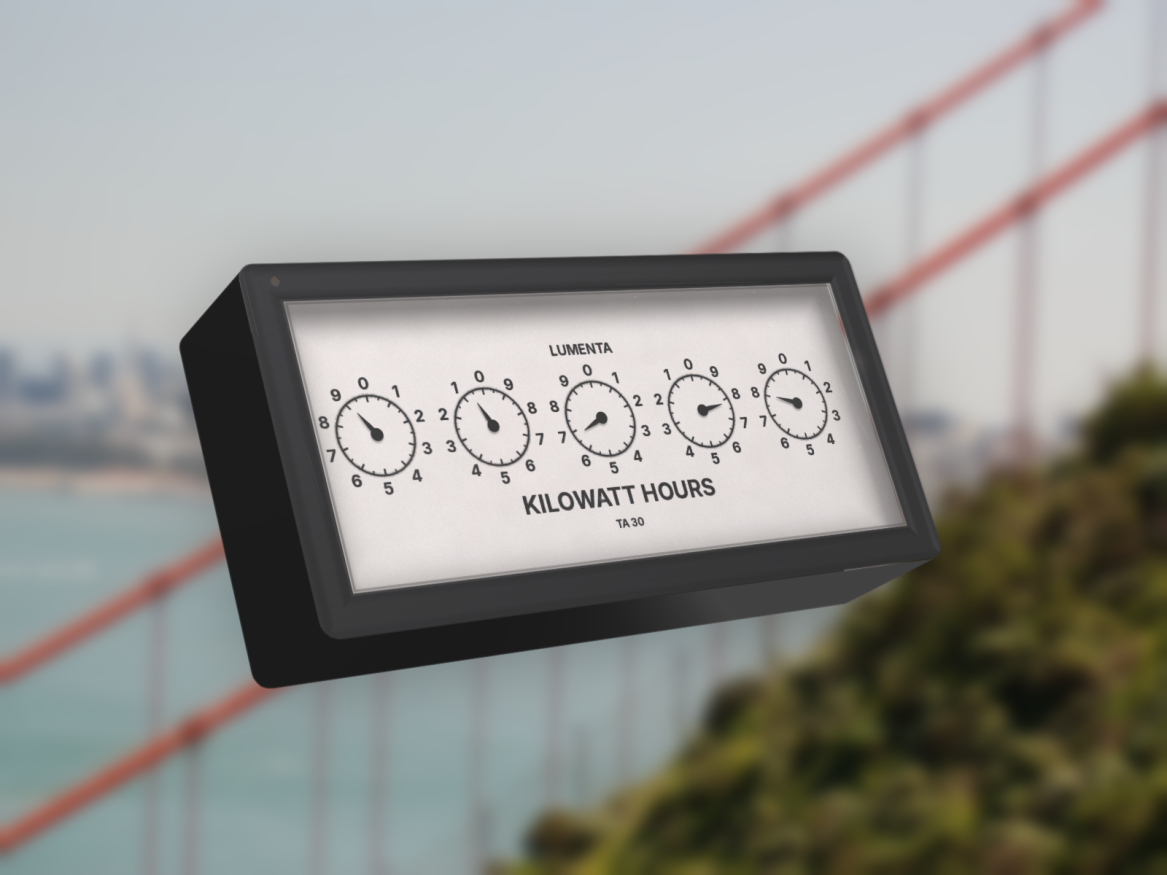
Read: 90678 kWh
